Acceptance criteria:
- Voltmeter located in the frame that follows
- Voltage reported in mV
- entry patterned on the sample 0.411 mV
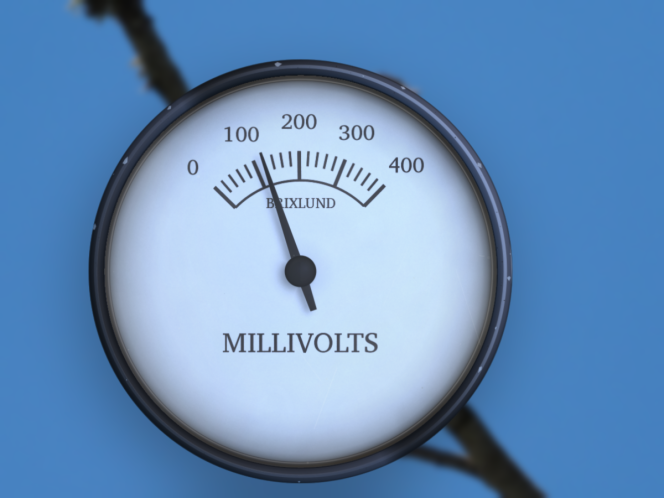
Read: 120 mV
